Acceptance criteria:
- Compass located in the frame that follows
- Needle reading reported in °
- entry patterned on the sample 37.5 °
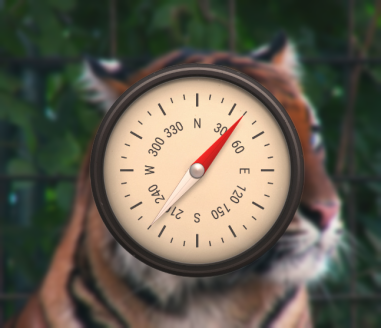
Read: 40 °
